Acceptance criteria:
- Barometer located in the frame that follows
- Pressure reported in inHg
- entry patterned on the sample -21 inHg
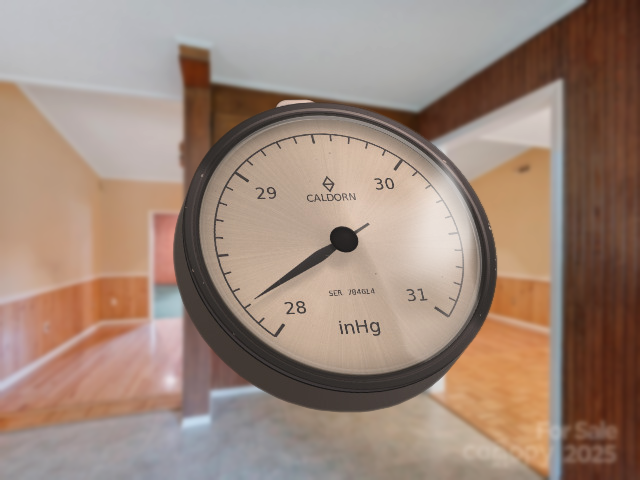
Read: 28.2 inHg
